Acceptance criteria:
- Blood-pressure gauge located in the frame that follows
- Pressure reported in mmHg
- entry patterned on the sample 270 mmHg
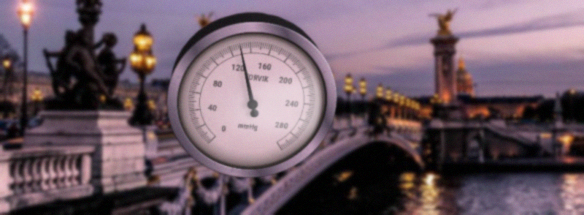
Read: 130 mmHg
